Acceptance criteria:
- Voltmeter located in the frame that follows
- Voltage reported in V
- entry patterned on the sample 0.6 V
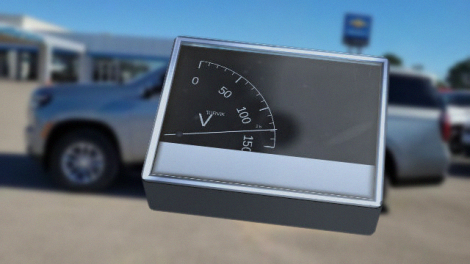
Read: 130 V
